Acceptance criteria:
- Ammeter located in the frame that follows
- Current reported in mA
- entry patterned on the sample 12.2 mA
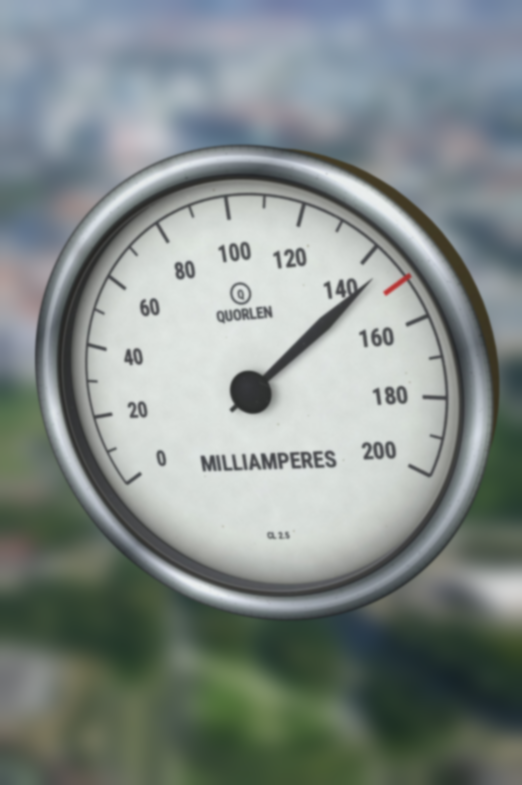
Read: 145 mA
